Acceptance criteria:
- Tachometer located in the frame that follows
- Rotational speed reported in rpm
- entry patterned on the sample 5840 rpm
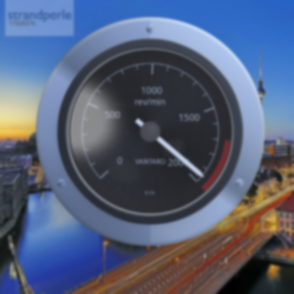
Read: 1950 rpm
